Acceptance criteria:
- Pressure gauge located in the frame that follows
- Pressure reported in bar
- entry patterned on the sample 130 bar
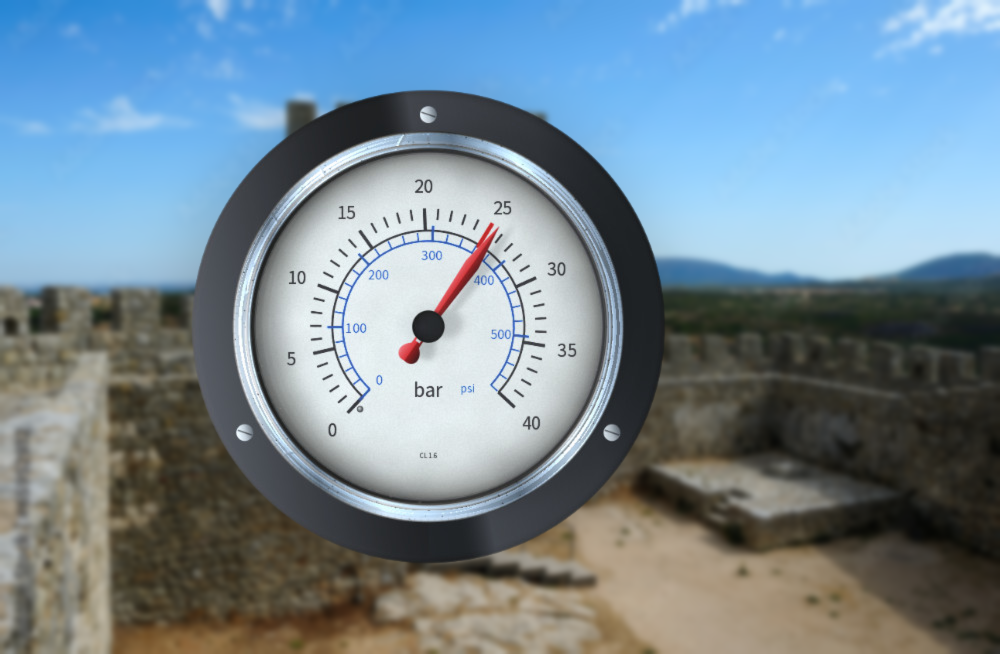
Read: 25.5 bar
